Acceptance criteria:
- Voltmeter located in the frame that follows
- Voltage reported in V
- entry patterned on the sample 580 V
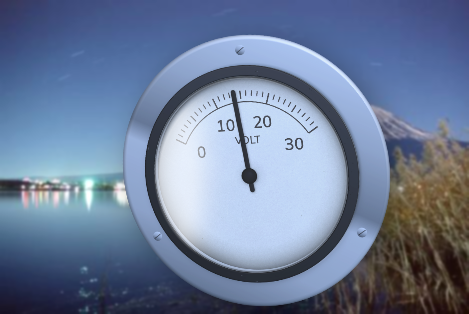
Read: 14 V
